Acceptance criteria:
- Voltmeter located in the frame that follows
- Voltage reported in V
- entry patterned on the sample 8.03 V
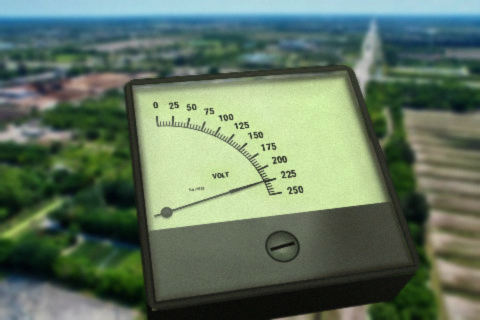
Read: 225 V
